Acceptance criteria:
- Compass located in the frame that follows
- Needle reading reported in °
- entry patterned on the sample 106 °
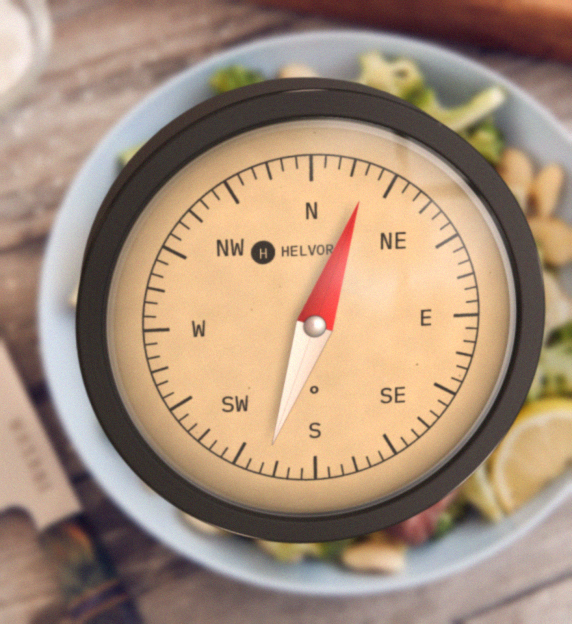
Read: 20 °
